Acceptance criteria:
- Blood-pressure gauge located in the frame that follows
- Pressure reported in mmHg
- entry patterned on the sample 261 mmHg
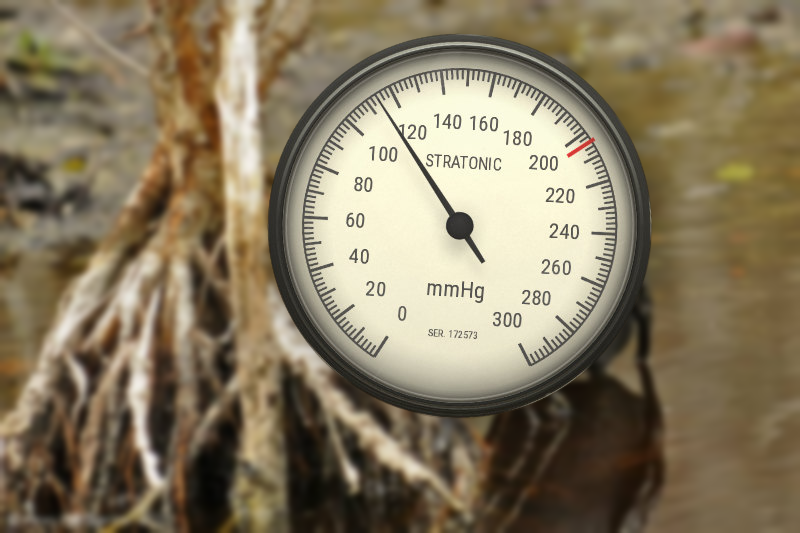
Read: 114 mmHg
